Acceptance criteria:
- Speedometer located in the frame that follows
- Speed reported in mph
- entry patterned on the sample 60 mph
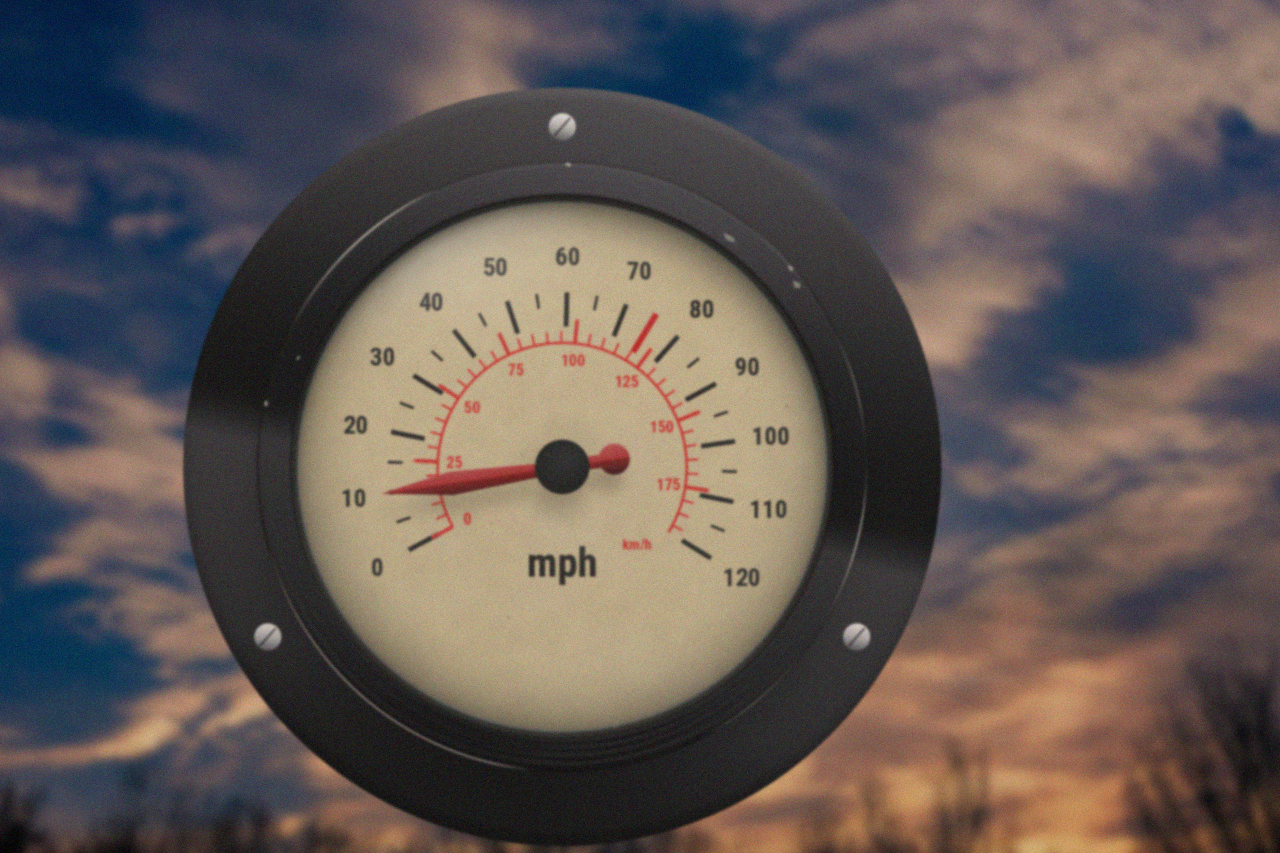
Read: 10 mph
